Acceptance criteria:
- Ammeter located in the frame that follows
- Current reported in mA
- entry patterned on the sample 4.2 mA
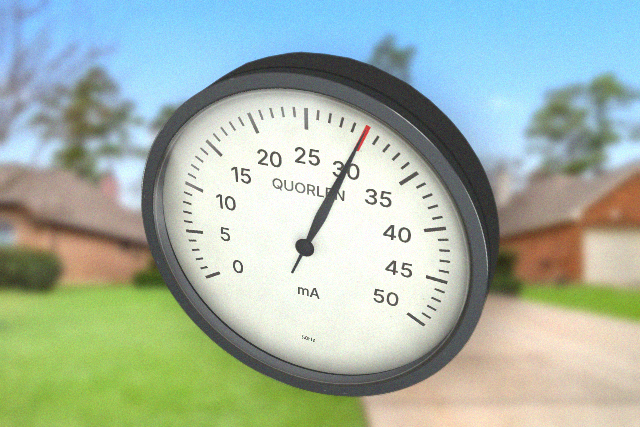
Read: 30 mA
